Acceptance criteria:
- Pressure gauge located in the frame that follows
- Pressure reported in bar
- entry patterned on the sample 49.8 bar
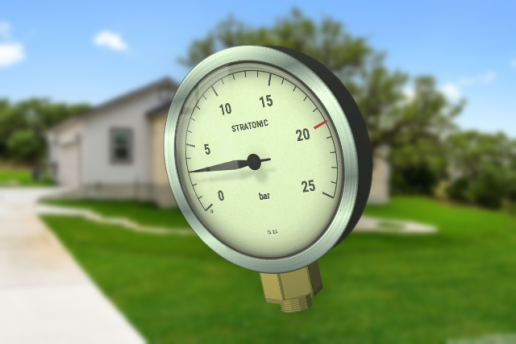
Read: 3 bar
